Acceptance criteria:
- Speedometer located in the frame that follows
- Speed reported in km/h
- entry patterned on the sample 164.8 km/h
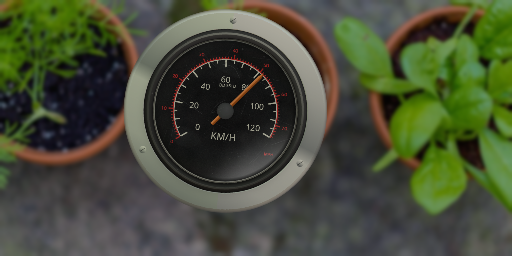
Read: 82.5 km/h
